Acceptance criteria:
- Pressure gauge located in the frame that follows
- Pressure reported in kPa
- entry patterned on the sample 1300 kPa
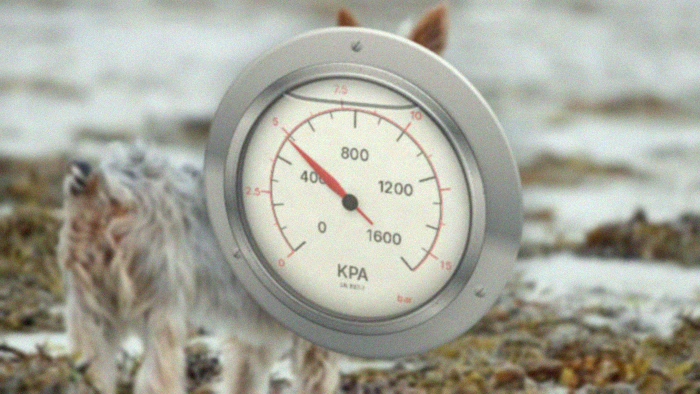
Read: 500 kPa
